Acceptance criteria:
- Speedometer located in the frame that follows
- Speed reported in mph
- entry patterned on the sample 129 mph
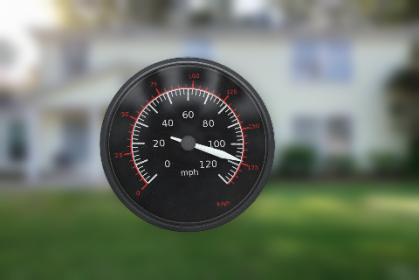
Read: 108 mph
